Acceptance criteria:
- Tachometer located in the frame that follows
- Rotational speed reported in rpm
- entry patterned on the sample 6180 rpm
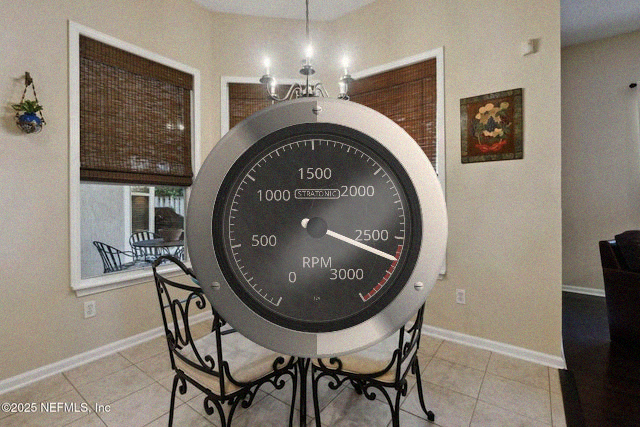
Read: 2650 rpm
